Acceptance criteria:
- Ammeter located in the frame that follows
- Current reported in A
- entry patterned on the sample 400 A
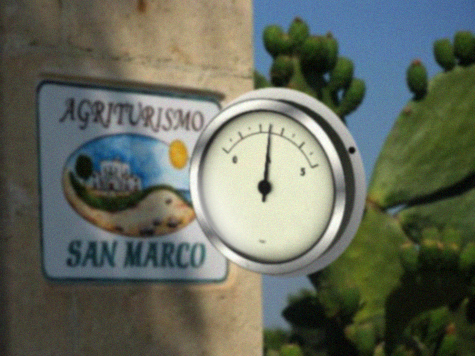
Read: 2.5 A
